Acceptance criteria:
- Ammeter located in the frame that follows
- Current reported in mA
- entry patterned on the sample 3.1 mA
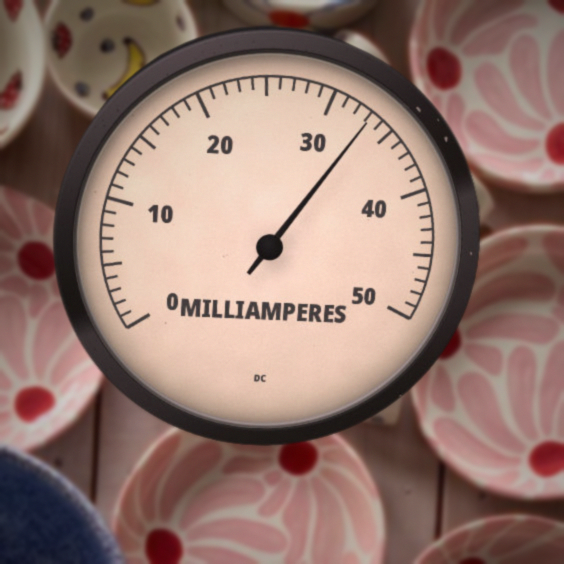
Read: 33 mA
